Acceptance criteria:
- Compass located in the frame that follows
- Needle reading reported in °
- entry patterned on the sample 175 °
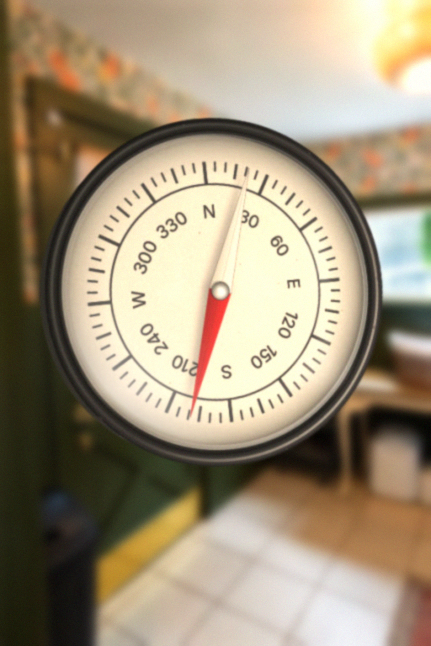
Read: 200 °
